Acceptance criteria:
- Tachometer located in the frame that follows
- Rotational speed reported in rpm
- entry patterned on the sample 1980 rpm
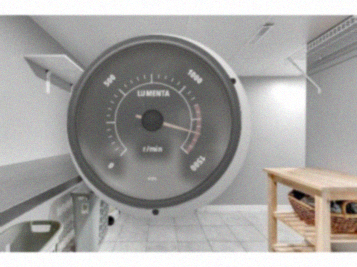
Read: 1350 rpm
